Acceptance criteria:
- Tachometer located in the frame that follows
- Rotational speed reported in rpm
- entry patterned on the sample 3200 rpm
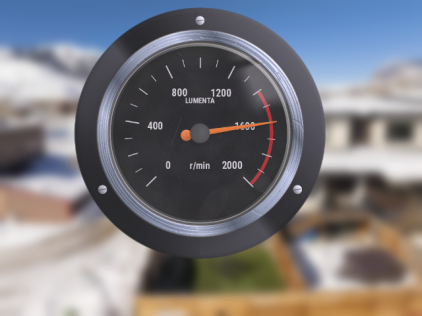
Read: 1600 rpm
